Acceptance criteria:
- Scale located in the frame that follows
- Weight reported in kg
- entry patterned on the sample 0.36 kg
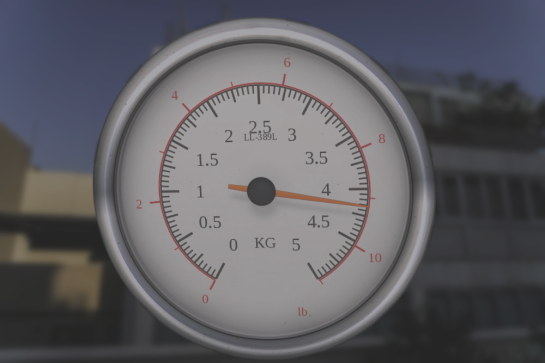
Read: 4.15 kg
